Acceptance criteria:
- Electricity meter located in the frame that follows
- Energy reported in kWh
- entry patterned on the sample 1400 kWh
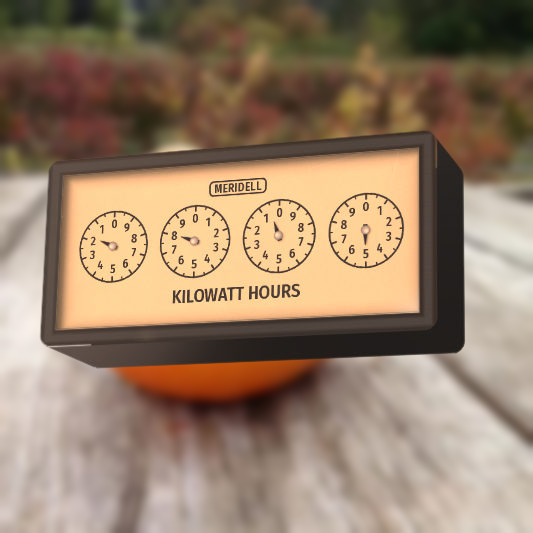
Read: 1805 kWh
